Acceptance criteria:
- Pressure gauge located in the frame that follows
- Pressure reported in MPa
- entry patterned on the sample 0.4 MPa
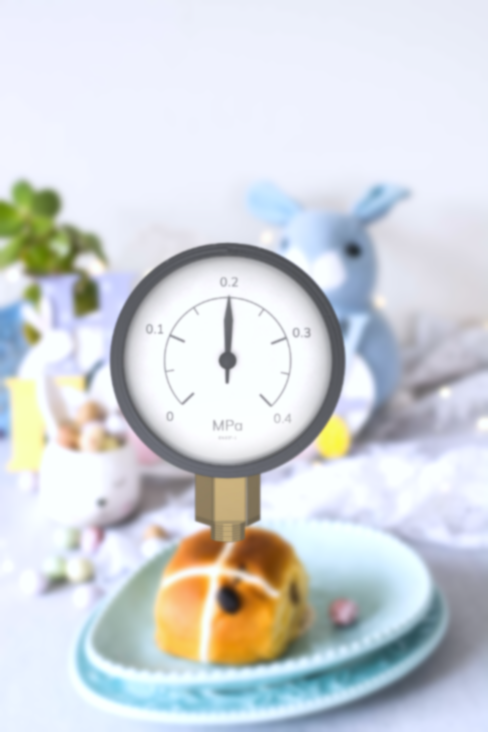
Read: 0.2 MPa
